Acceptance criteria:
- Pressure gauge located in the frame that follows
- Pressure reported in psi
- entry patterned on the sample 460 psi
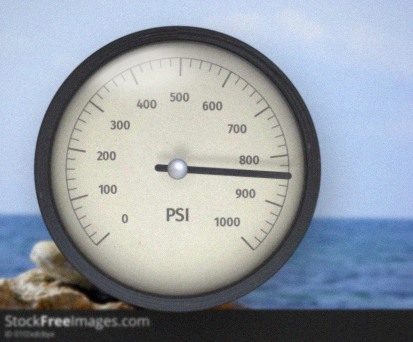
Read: 840 psi
